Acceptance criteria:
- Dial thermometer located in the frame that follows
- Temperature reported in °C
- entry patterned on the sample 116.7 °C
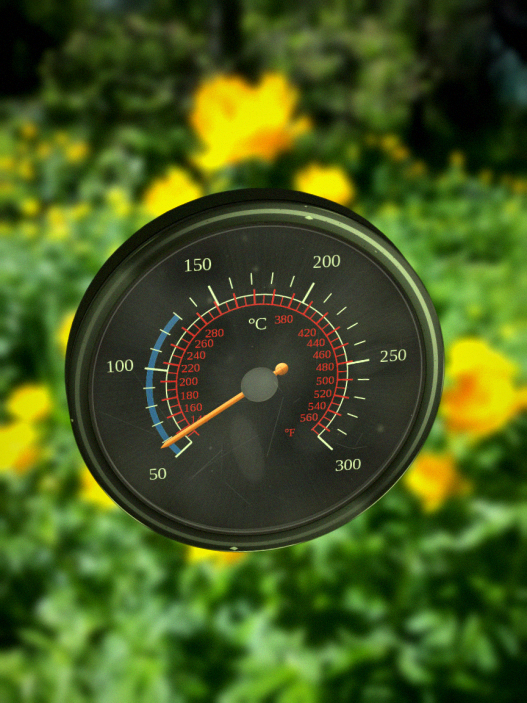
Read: 60 °C
